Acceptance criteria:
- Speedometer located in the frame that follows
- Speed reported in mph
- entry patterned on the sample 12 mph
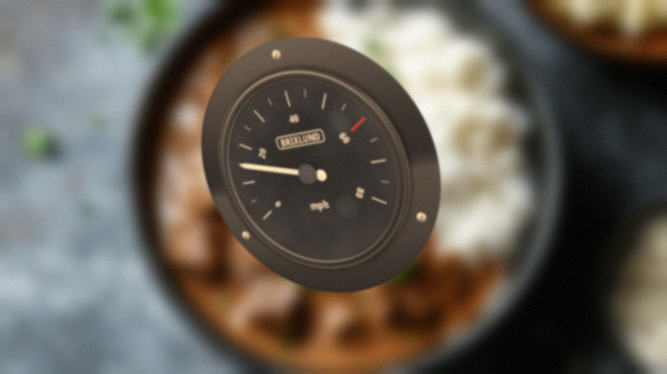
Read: 15 mph
